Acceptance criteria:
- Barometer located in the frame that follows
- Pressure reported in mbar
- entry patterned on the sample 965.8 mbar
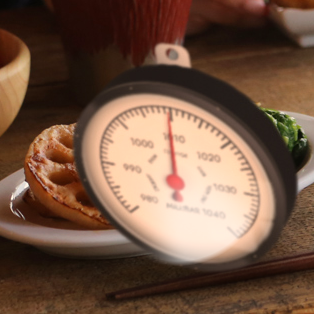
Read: 1010 mbar
